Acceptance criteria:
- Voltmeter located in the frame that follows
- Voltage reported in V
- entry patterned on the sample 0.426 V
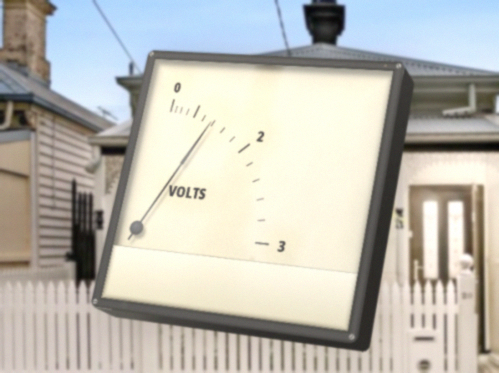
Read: 1.4 V
